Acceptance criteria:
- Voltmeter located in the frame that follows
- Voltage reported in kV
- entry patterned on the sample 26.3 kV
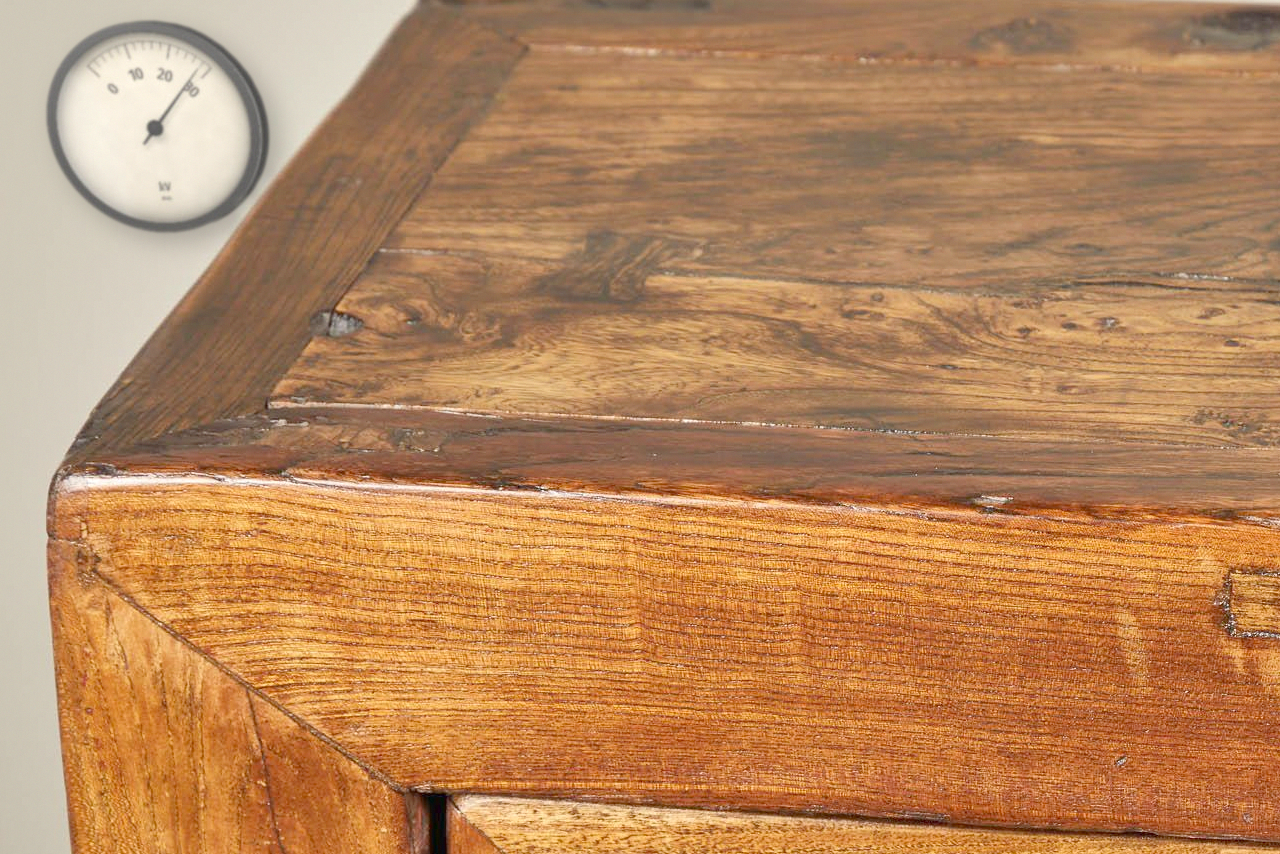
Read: 28 kV
